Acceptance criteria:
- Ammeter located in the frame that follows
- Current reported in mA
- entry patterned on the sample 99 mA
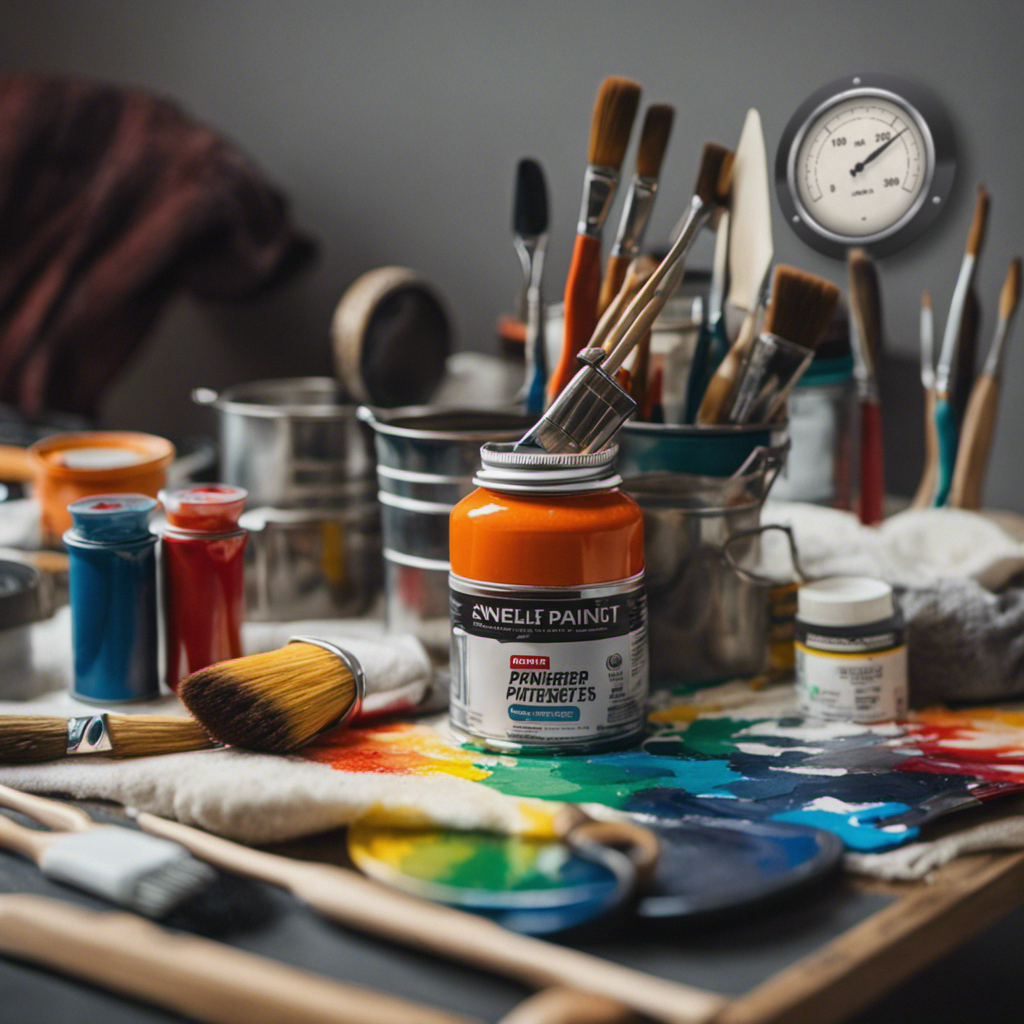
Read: 220 mA
